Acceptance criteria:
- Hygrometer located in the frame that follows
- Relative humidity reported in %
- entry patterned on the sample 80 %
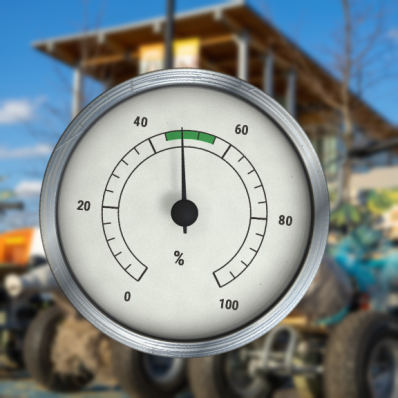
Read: 48 %
